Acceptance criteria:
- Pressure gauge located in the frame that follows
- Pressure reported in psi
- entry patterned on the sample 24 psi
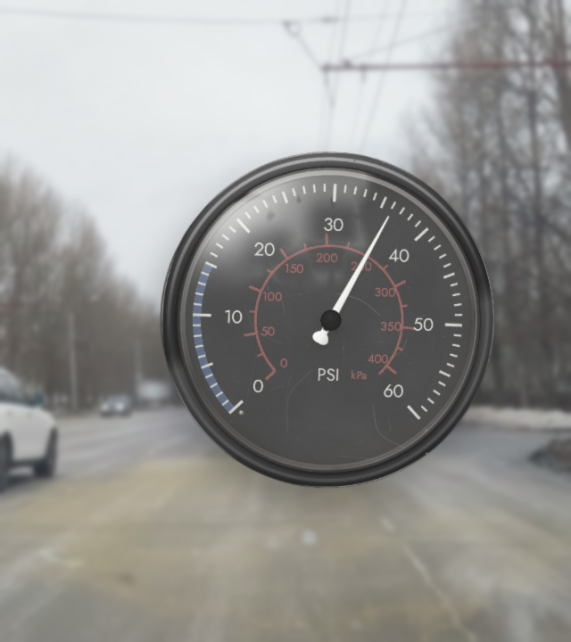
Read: 36 psi
